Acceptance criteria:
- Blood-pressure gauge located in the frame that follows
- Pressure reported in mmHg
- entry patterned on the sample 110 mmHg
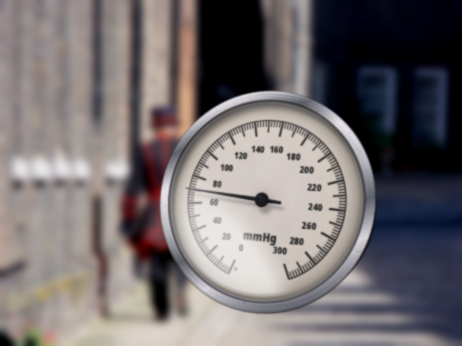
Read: 70 mmHg
